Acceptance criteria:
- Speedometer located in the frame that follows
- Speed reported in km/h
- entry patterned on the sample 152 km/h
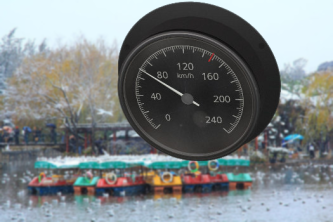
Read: 70 km/h
